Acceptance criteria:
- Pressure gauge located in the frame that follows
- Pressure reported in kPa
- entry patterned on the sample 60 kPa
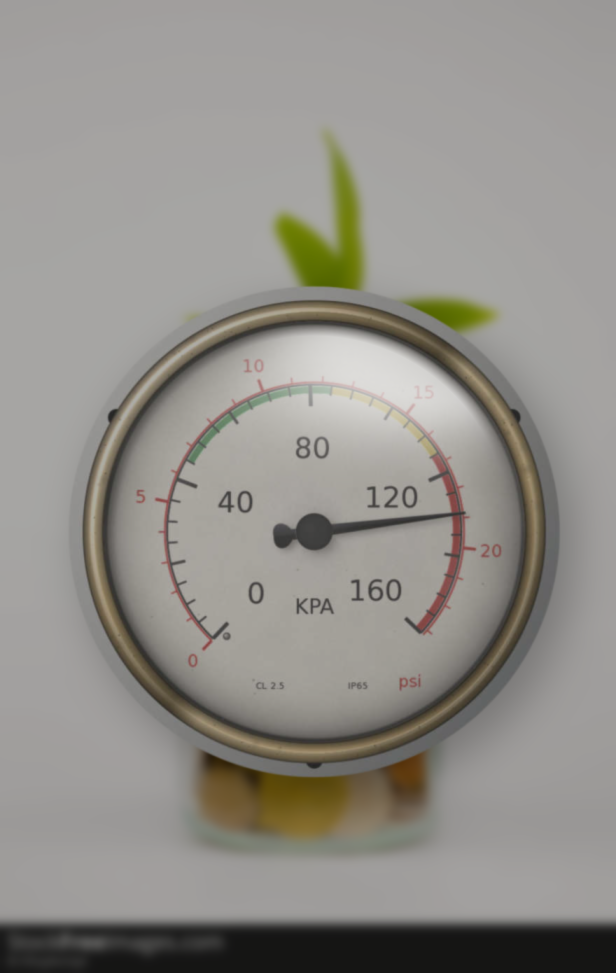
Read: 130 kPa
